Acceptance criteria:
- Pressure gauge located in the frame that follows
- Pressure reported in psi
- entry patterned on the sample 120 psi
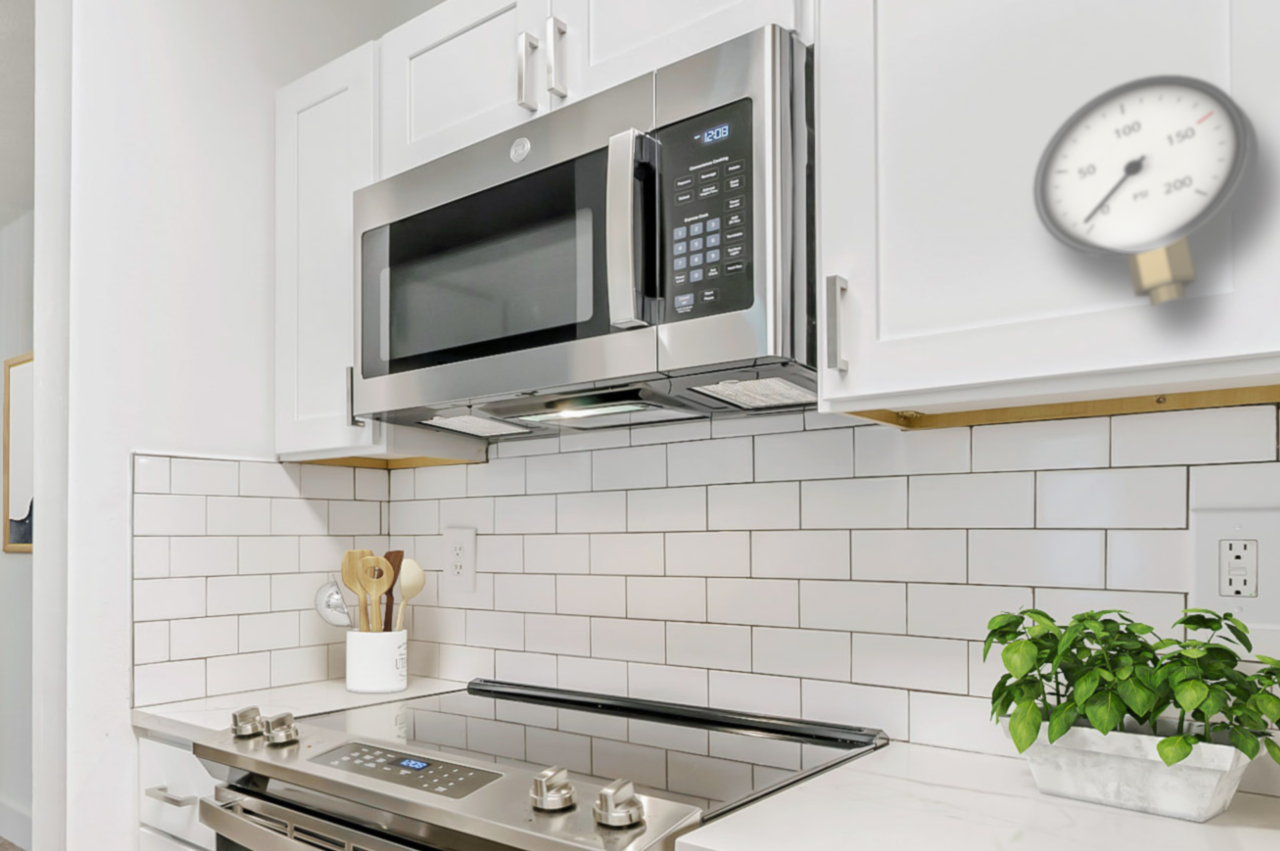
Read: 5 psi
